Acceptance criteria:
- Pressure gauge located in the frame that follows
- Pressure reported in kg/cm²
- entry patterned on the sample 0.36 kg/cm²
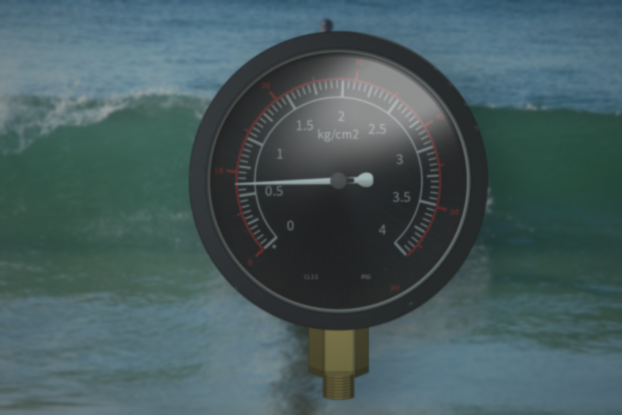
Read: 0.6 kg/cm²
